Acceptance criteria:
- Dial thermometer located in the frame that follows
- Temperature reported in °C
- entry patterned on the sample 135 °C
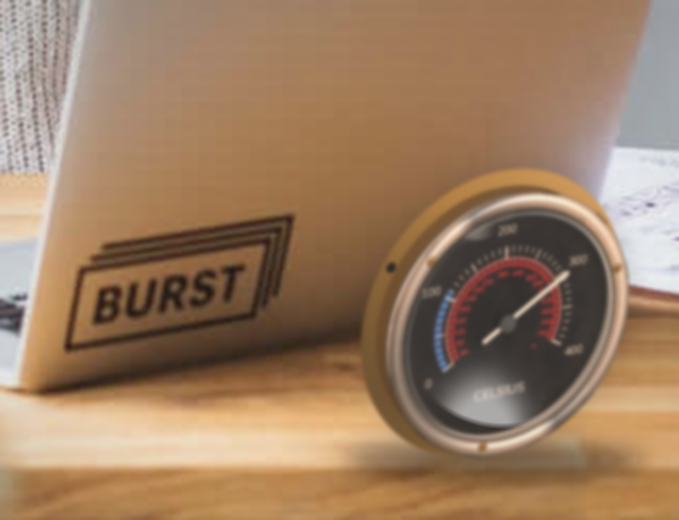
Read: 300 °C
